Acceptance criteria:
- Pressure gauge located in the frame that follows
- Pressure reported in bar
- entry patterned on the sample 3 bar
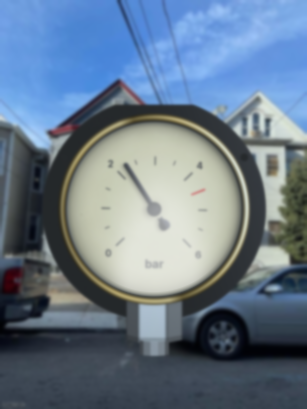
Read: 2.25 bar
